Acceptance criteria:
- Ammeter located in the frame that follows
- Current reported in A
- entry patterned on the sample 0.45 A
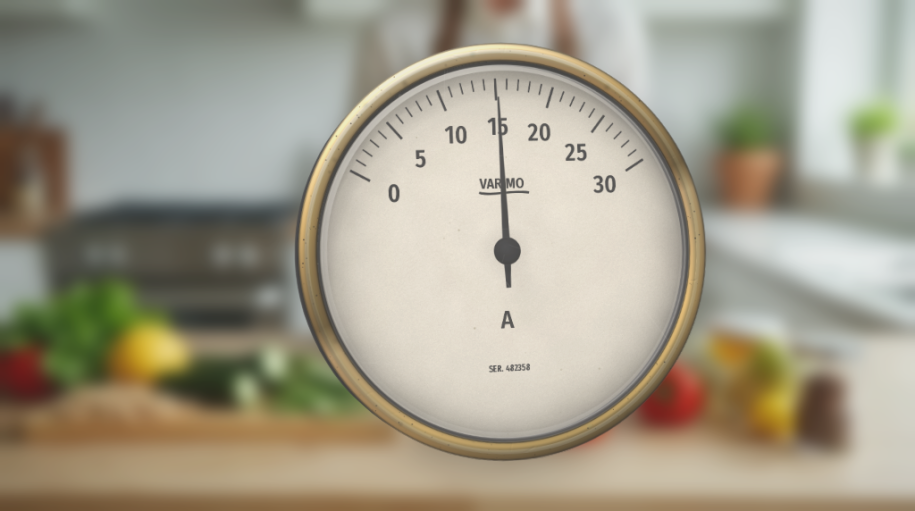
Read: 15 A
